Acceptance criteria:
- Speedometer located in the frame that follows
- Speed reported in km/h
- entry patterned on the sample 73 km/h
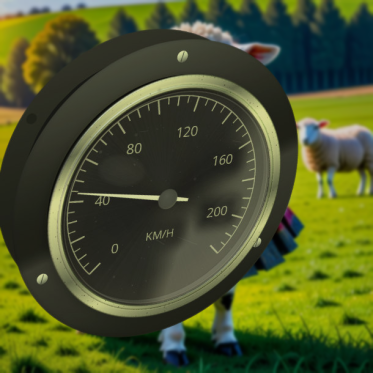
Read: 45 km/h
